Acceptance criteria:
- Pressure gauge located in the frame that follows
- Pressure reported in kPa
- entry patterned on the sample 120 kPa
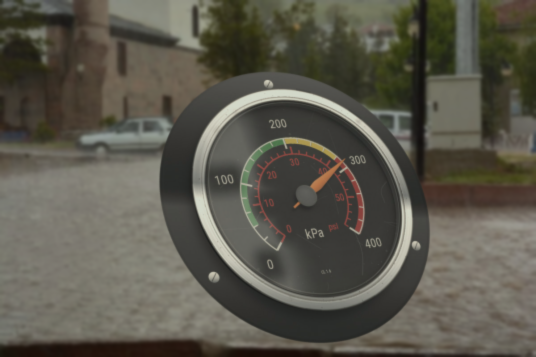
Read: 290 kPa
